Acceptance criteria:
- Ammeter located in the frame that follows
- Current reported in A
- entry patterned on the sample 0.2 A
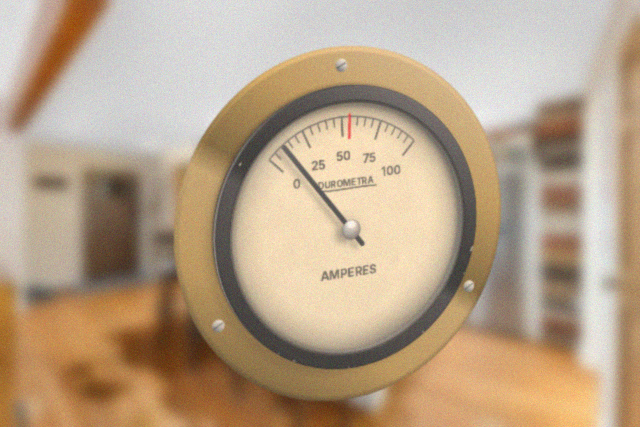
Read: 10 A
